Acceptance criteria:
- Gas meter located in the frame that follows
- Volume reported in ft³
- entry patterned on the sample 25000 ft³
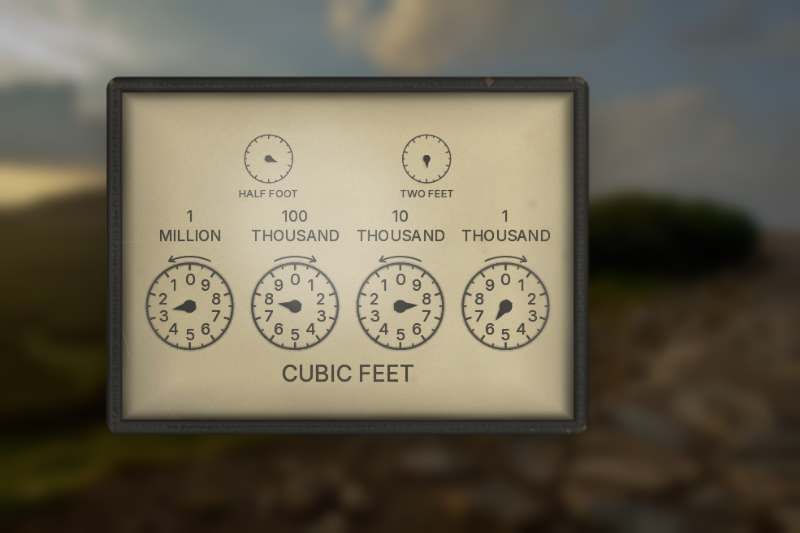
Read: 277600 ft³
